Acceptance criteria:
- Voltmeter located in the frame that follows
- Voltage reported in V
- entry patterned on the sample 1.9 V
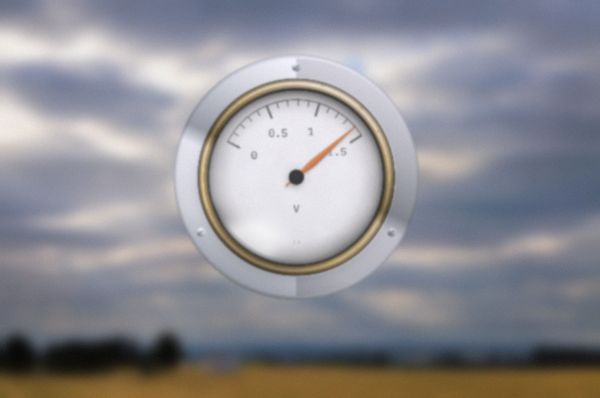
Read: 1.4 V
